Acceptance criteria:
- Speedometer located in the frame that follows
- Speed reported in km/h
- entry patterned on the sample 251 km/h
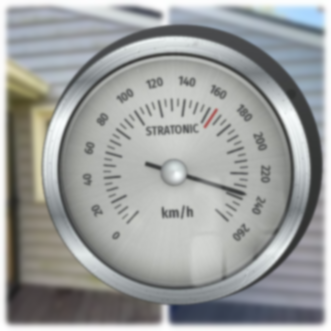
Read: 235 km/h
